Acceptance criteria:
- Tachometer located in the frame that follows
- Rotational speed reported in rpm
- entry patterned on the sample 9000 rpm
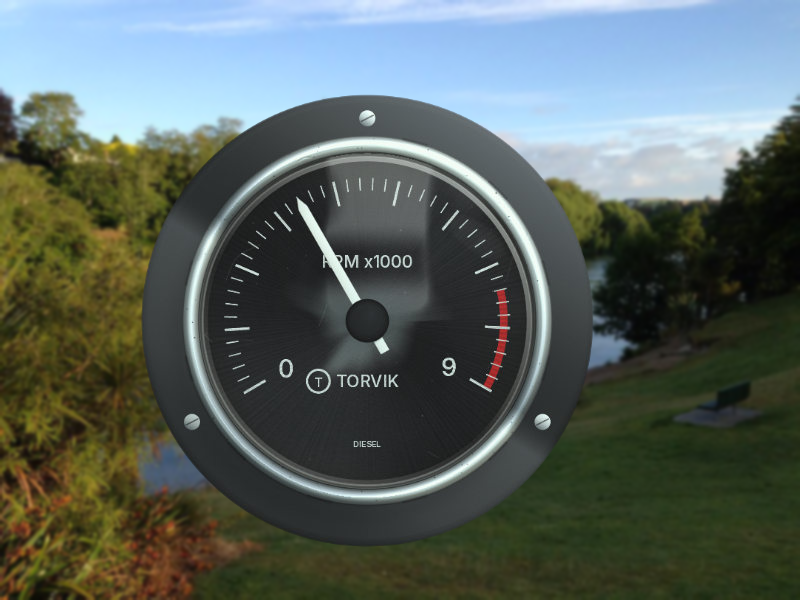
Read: 3400 rpm
